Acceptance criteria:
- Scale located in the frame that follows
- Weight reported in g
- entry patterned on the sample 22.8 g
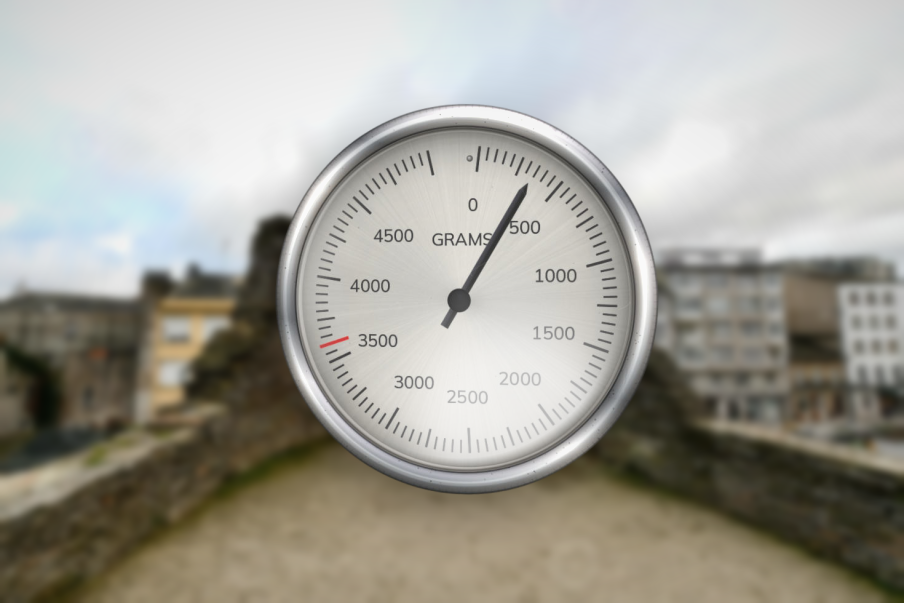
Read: 350 g
